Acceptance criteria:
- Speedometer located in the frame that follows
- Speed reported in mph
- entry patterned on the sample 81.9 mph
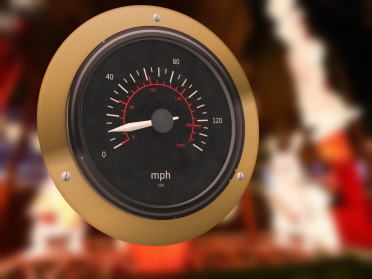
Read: 10 mph
